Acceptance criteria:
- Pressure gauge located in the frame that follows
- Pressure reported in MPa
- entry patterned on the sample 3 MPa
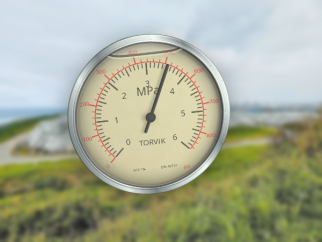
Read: 3.5 MPa
